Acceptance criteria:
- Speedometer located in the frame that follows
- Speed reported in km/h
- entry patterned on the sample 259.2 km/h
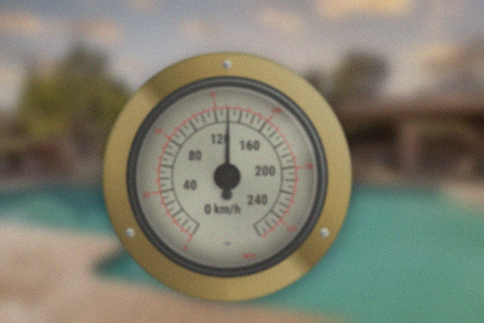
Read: 130 km/h
